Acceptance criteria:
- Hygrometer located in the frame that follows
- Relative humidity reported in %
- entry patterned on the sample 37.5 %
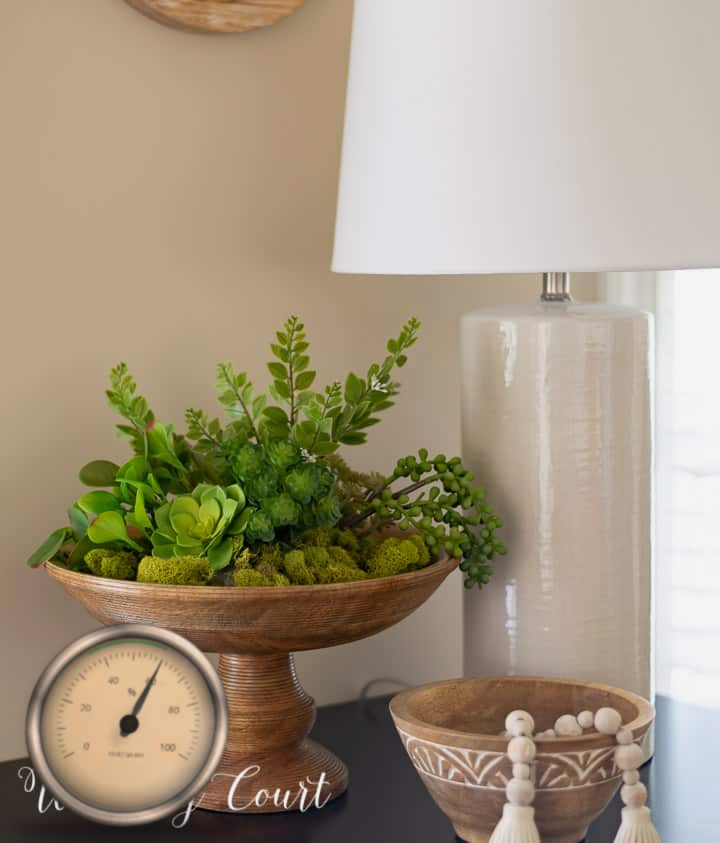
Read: 60 %
